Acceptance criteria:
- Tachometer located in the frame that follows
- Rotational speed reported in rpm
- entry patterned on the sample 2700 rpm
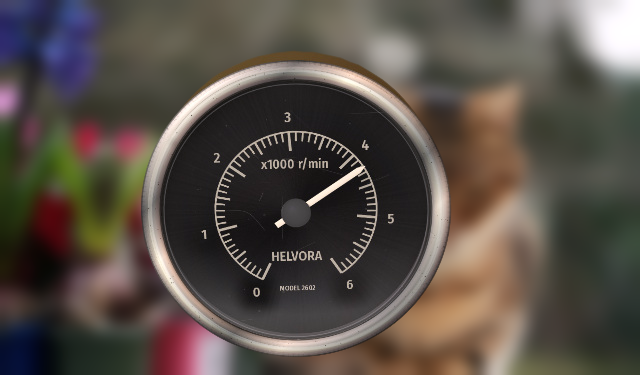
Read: 4200 rpm
